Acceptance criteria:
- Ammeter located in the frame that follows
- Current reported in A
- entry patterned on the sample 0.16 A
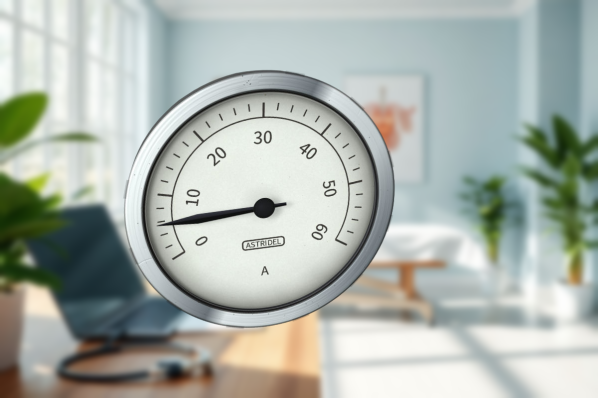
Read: 6 A
